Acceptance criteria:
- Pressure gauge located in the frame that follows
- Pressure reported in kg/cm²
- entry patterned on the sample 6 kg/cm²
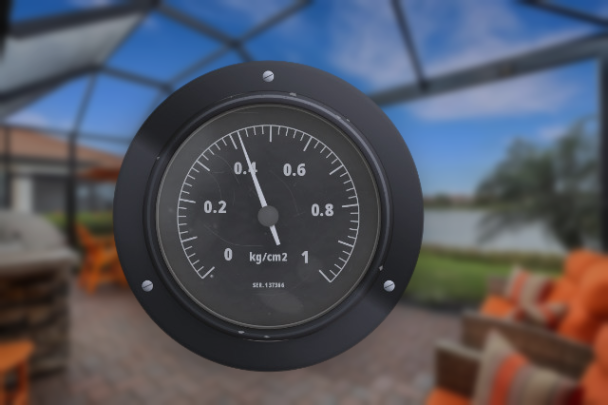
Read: 0.42 kg/cm²
